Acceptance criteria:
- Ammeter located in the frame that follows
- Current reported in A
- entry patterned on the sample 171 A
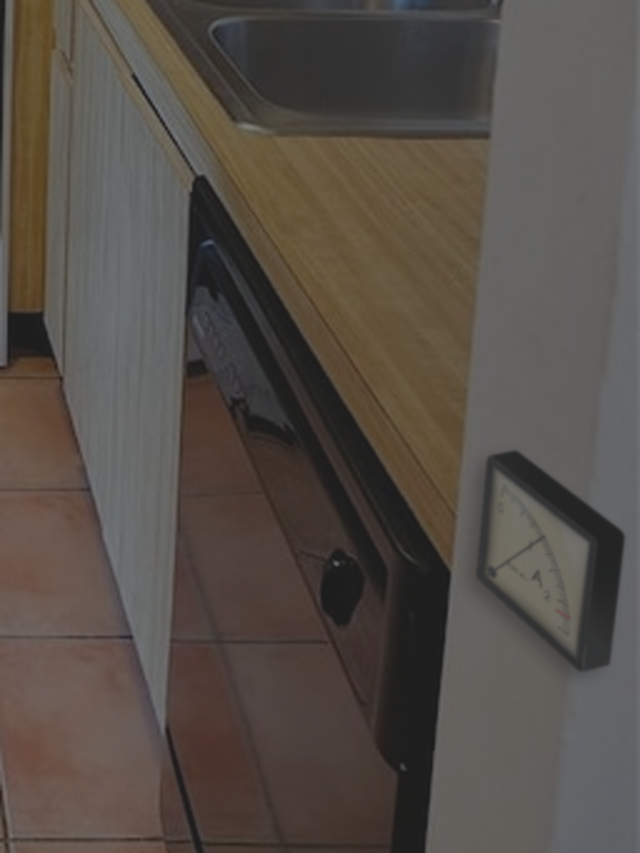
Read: 1 A
